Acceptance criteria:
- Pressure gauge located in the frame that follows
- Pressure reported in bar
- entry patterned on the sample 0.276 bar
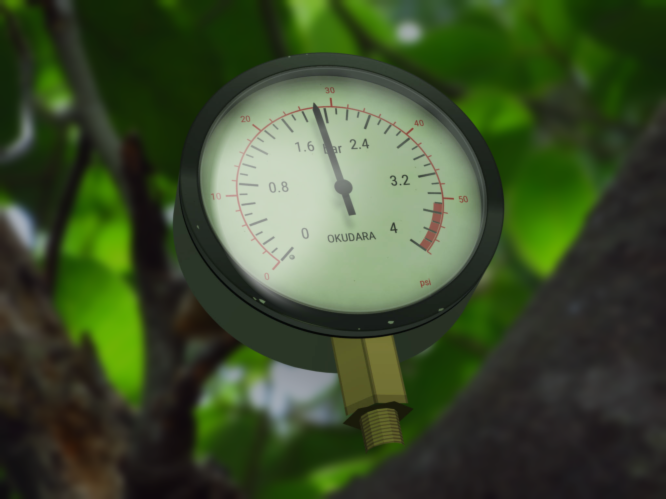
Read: 1.9 bar
